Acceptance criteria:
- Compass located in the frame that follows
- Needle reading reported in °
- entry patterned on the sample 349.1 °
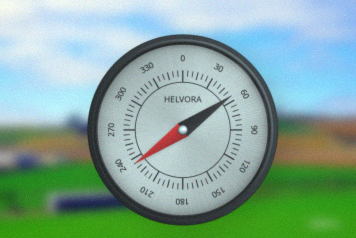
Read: 235 °
